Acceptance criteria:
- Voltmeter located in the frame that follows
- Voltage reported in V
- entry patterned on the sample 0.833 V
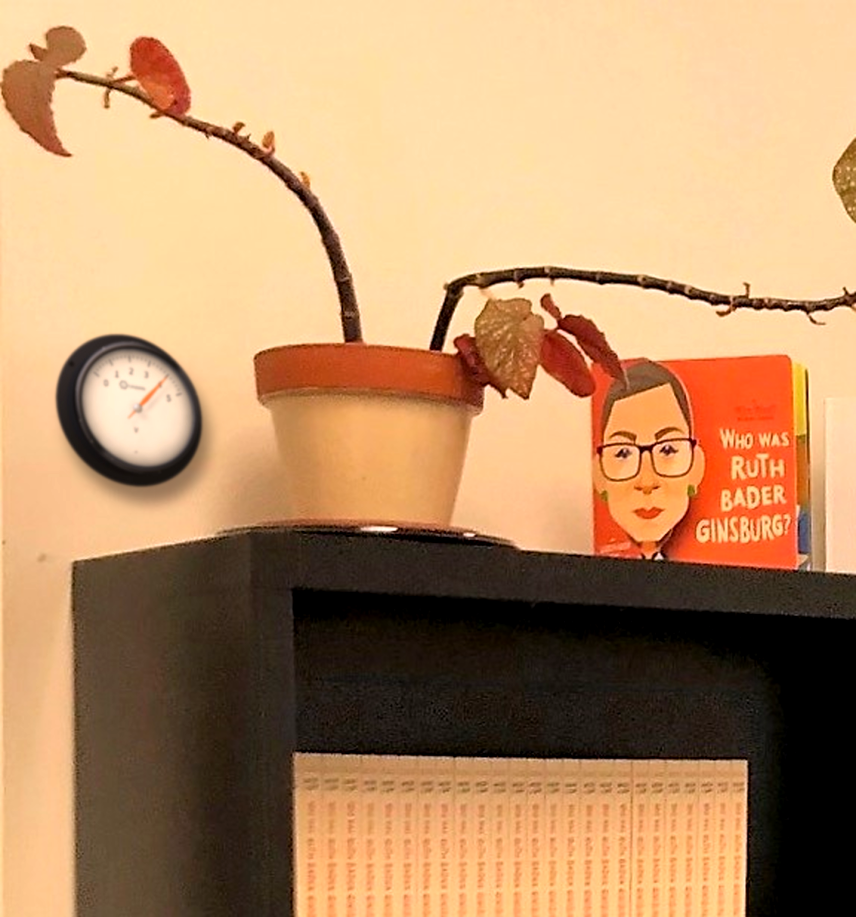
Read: 4 V
